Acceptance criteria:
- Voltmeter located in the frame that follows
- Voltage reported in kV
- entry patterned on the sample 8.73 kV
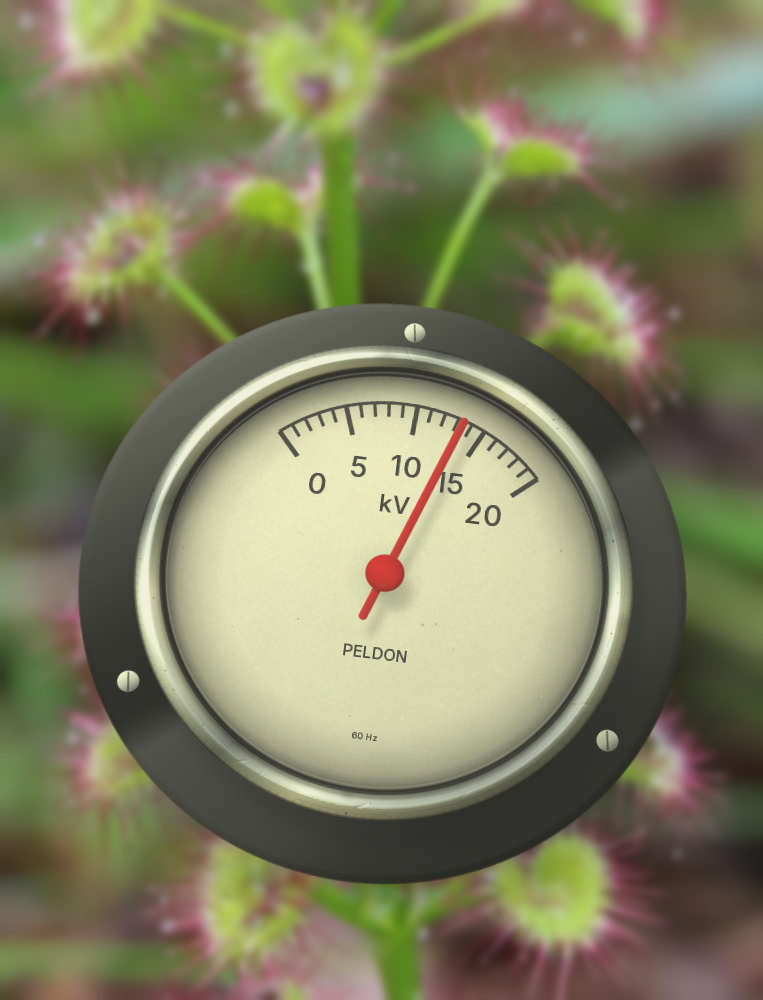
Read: 13.5 kV
